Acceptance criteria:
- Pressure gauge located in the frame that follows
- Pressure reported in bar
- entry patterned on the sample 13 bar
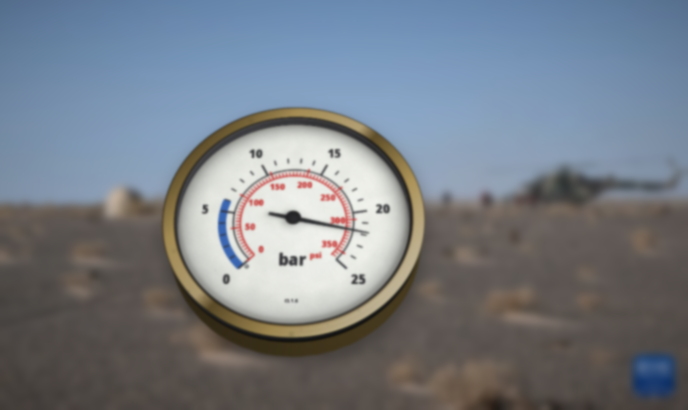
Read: 22 bar
